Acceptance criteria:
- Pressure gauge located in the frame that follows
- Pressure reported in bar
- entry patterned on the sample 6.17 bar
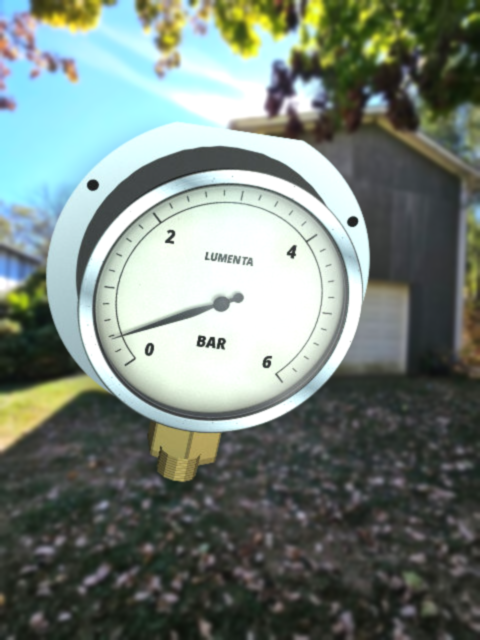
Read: 0.4 bar
